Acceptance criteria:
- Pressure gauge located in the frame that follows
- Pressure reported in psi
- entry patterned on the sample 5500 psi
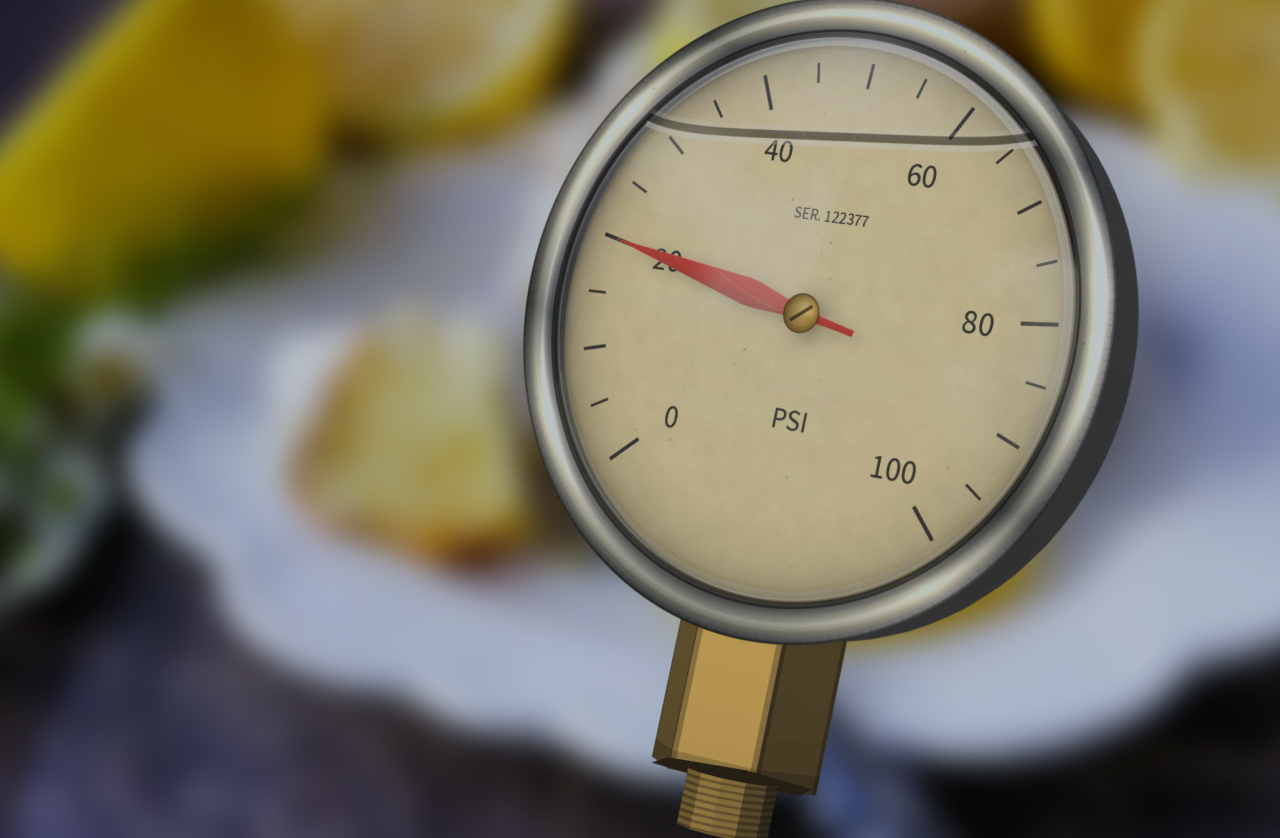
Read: 20 psi
